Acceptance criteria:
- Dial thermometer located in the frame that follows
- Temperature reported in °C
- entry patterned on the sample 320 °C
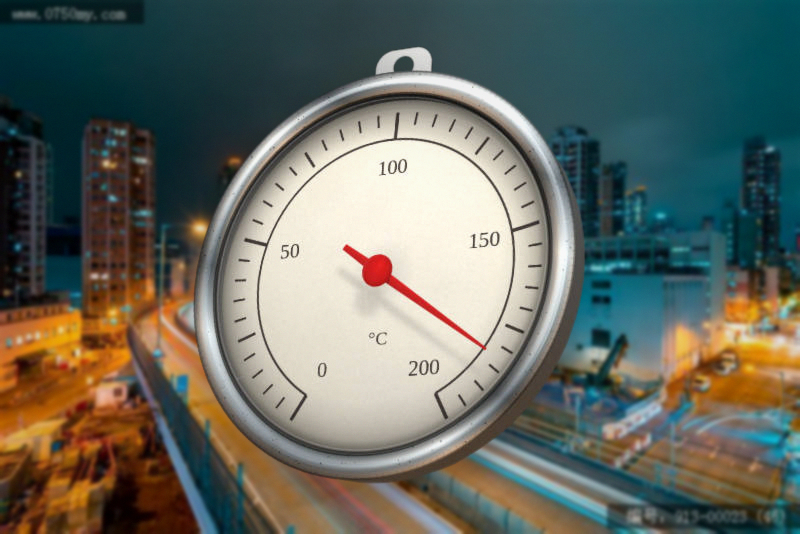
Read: 182.5 °C
